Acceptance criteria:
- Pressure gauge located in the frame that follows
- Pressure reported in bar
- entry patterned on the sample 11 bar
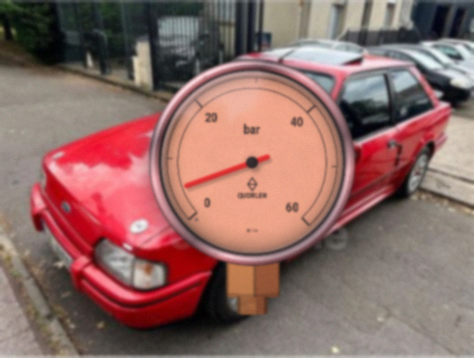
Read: 5 bar
